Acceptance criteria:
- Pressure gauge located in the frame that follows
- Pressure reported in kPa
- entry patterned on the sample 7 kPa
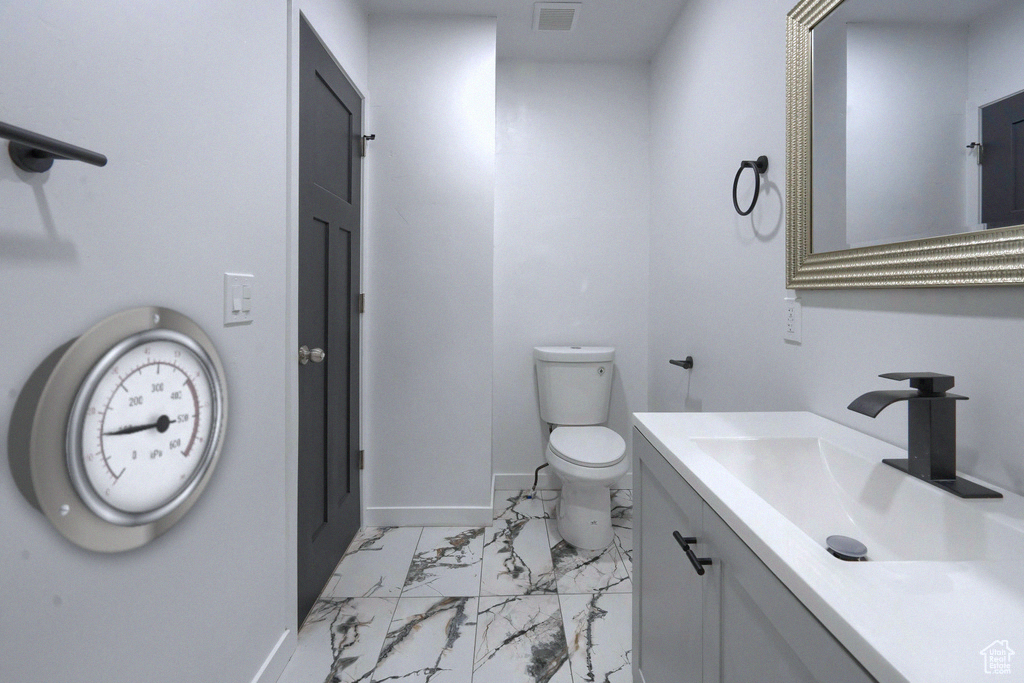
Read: 100 kPa
